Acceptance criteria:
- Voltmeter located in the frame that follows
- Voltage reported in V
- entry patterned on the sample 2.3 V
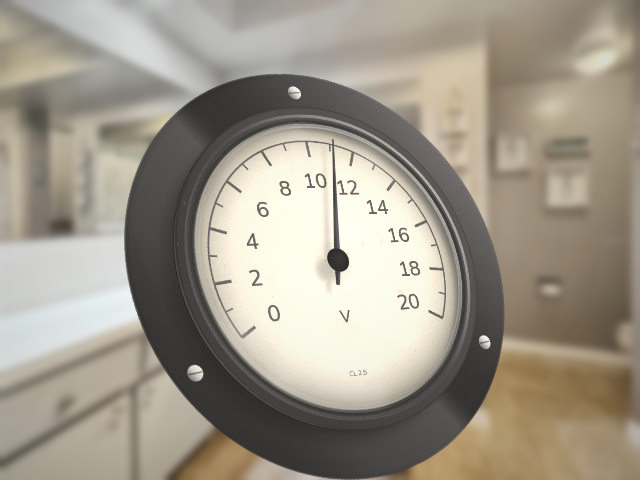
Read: 11 V
